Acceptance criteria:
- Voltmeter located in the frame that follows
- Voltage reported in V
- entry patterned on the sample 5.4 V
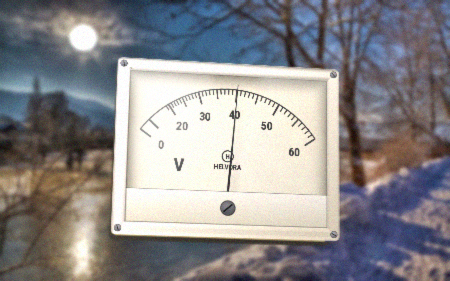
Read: 40 V
